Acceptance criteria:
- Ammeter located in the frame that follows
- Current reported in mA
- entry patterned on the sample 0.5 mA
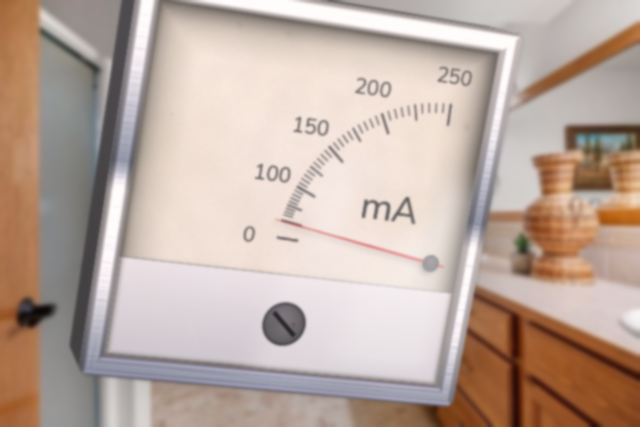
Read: 50 mA
